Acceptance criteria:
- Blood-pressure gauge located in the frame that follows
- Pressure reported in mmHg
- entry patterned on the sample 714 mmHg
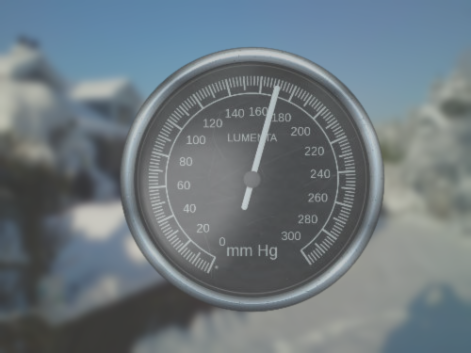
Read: 170 mmHg
